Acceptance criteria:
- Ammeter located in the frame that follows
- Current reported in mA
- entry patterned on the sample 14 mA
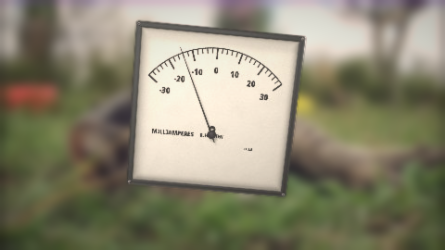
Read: -14 mA
